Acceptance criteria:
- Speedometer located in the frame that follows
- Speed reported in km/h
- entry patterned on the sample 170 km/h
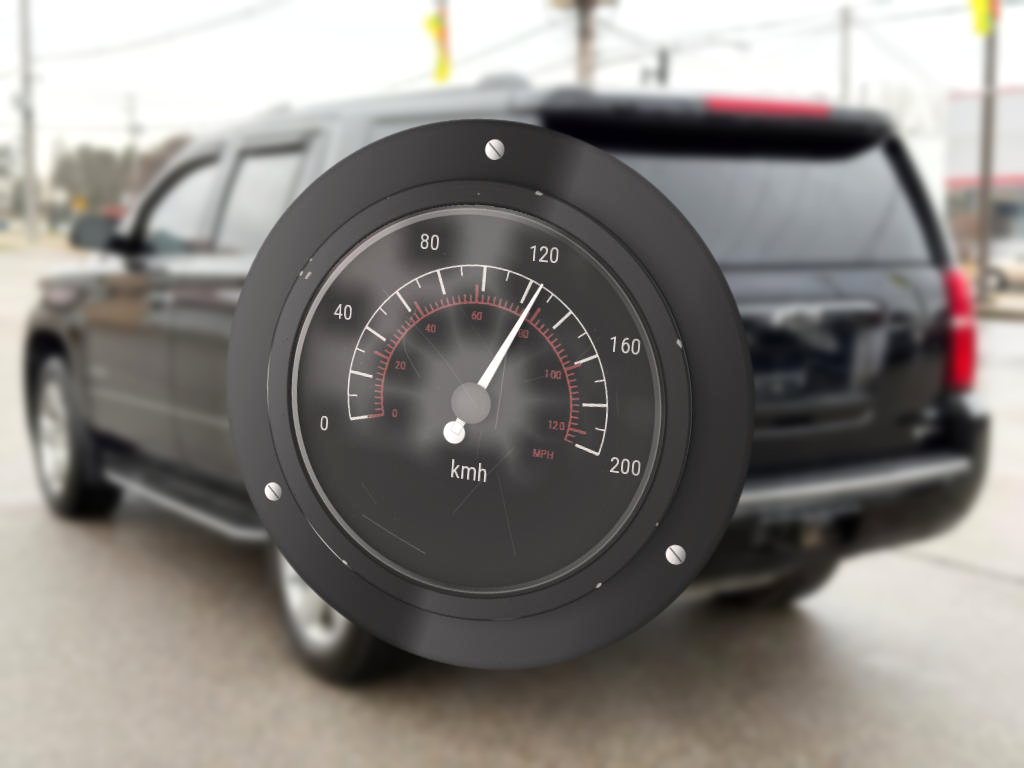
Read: 125 km/h
